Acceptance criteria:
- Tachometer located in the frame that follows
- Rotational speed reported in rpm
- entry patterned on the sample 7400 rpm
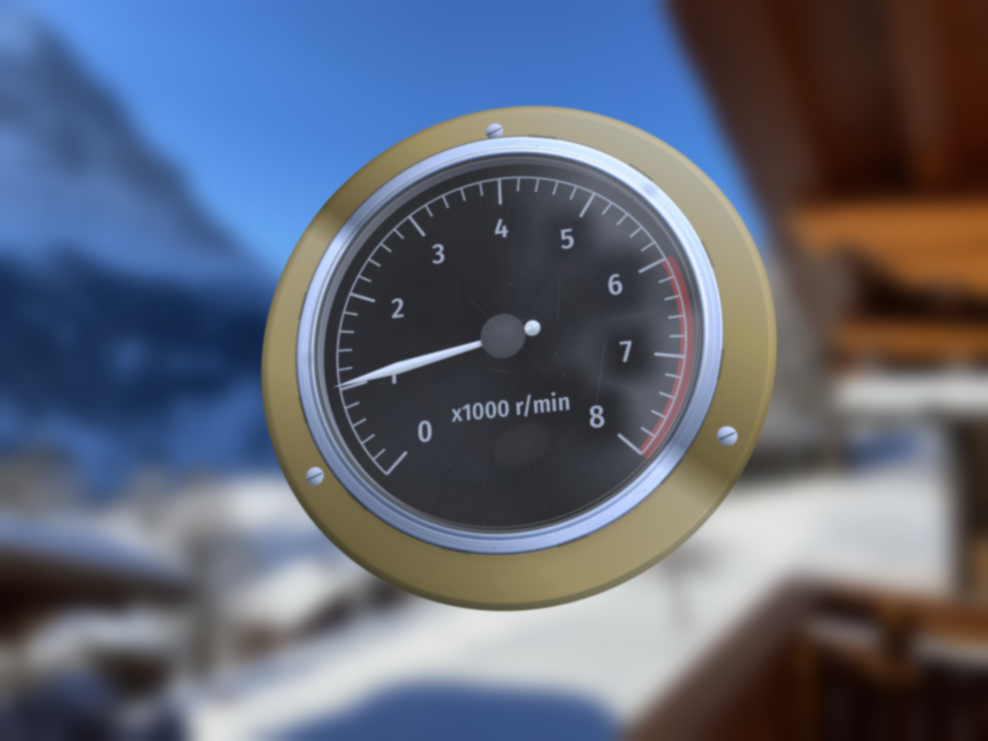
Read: 1000 rpm
